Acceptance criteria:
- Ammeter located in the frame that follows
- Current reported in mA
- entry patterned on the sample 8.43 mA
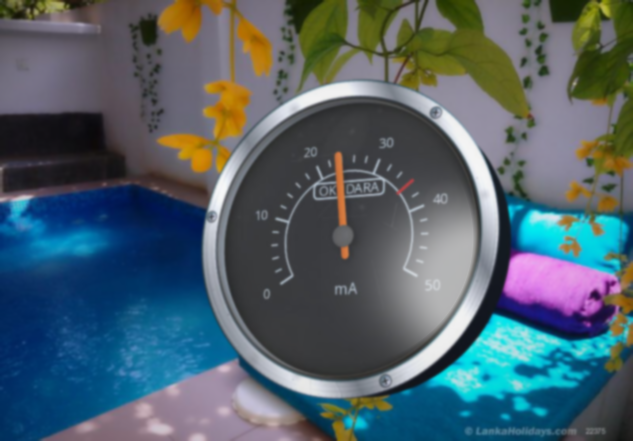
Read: 24 mA
